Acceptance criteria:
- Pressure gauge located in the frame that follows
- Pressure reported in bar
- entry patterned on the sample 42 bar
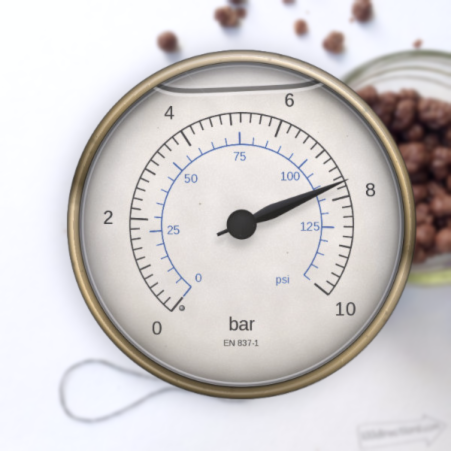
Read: 7.7 bar
